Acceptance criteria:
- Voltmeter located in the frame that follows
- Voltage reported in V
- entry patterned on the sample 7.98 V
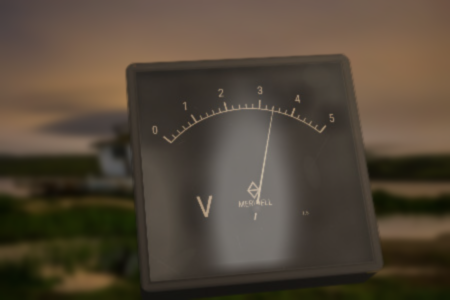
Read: 3.4 V
